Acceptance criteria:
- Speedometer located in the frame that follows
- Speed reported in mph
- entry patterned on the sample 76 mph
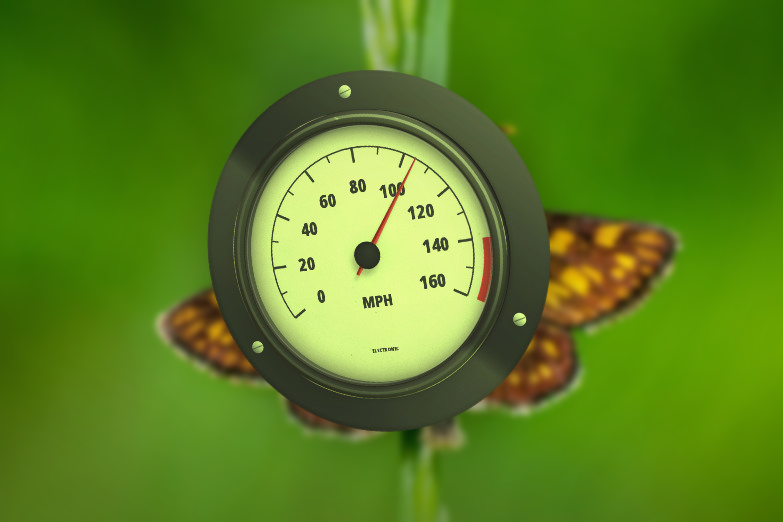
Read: 105 mph
